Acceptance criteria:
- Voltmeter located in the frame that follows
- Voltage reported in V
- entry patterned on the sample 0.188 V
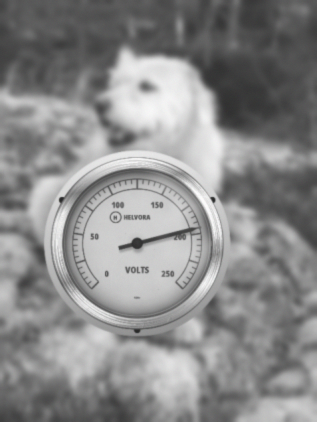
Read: 195 V
